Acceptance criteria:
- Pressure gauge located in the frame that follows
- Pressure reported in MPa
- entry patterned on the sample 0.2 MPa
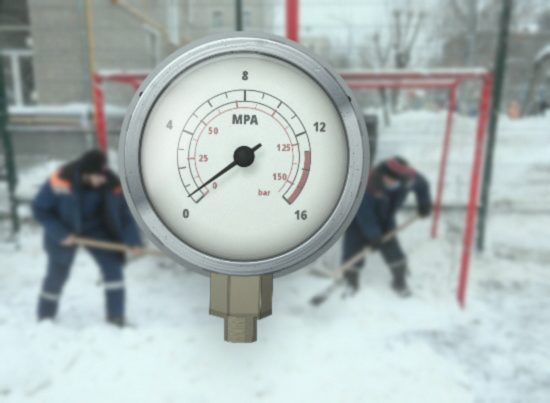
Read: 0.5 MPa
